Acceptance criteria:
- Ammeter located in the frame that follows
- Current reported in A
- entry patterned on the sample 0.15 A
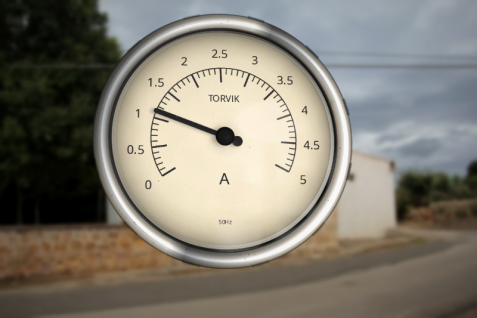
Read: 1.1 A
